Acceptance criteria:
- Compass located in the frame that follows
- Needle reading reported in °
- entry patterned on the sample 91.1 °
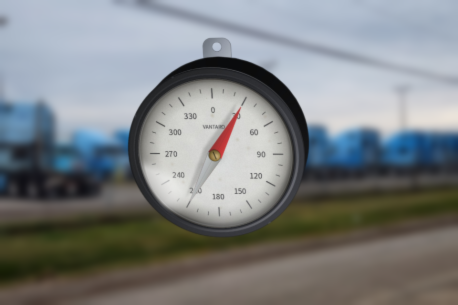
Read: 30 °
